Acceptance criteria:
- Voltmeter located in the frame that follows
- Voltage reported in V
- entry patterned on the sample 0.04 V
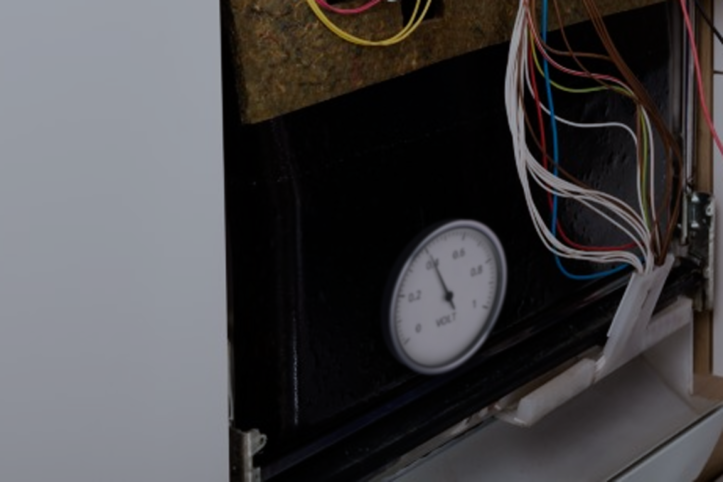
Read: 0.4 V
